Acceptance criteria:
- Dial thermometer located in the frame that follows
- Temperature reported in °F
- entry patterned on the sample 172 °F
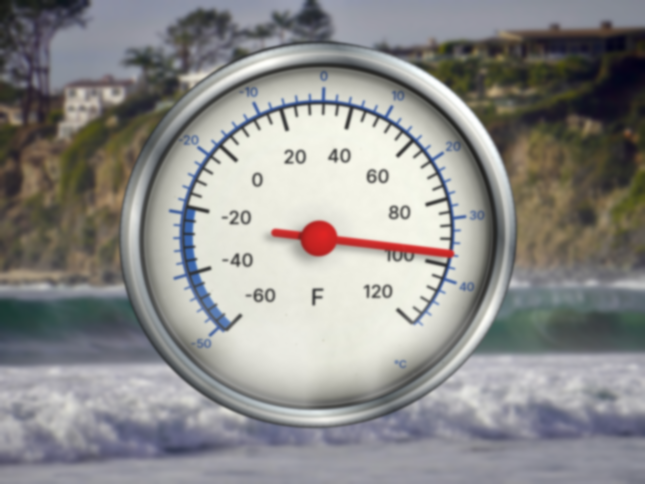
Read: 96 °F
